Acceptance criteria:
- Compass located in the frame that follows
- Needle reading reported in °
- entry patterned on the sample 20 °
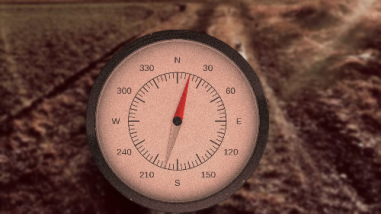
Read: 15 °
